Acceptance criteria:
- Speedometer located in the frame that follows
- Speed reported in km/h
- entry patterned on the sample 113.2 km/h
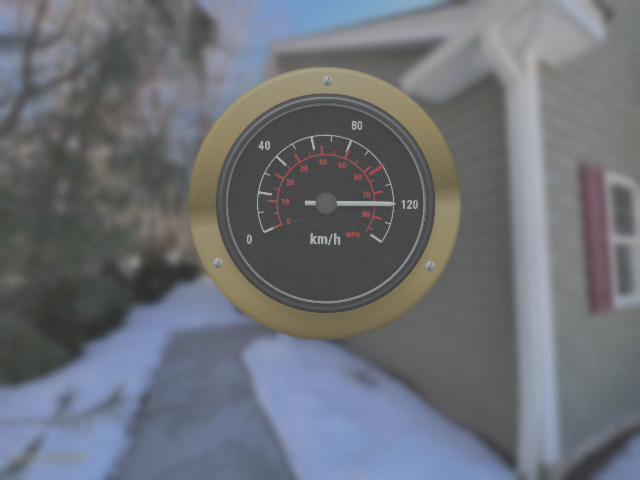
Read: 120 km/h
